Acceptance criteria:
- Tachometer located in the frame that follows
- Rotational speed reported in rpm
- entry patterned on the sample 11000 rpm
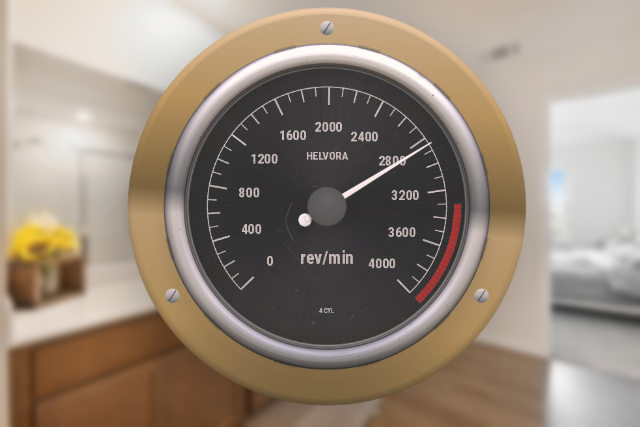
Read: 2850 rpm
